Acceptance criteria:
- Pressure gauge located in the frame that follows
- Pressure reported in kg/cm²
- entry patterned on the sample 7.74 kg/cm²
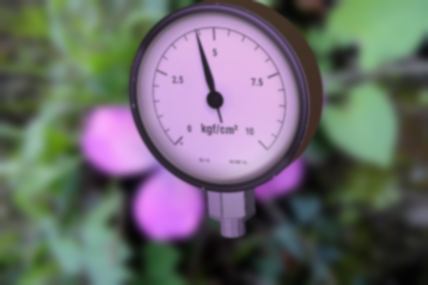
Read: 4.5 kg/cm²
